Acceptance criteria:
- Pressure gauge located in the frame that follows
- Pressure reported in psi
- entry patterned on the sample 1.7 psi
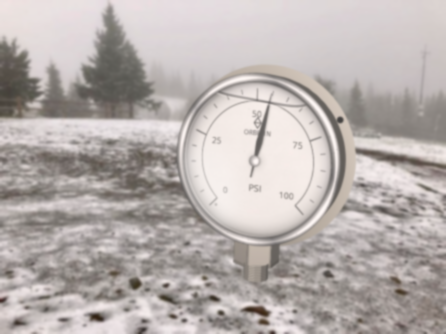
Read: 55 psi
